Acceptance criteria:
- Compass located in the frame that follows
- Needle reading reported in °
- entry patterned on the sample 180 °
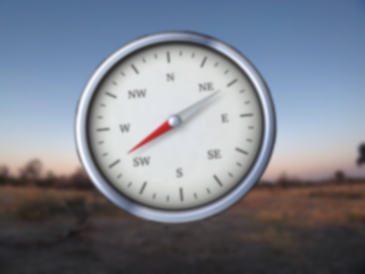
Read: 240 °
